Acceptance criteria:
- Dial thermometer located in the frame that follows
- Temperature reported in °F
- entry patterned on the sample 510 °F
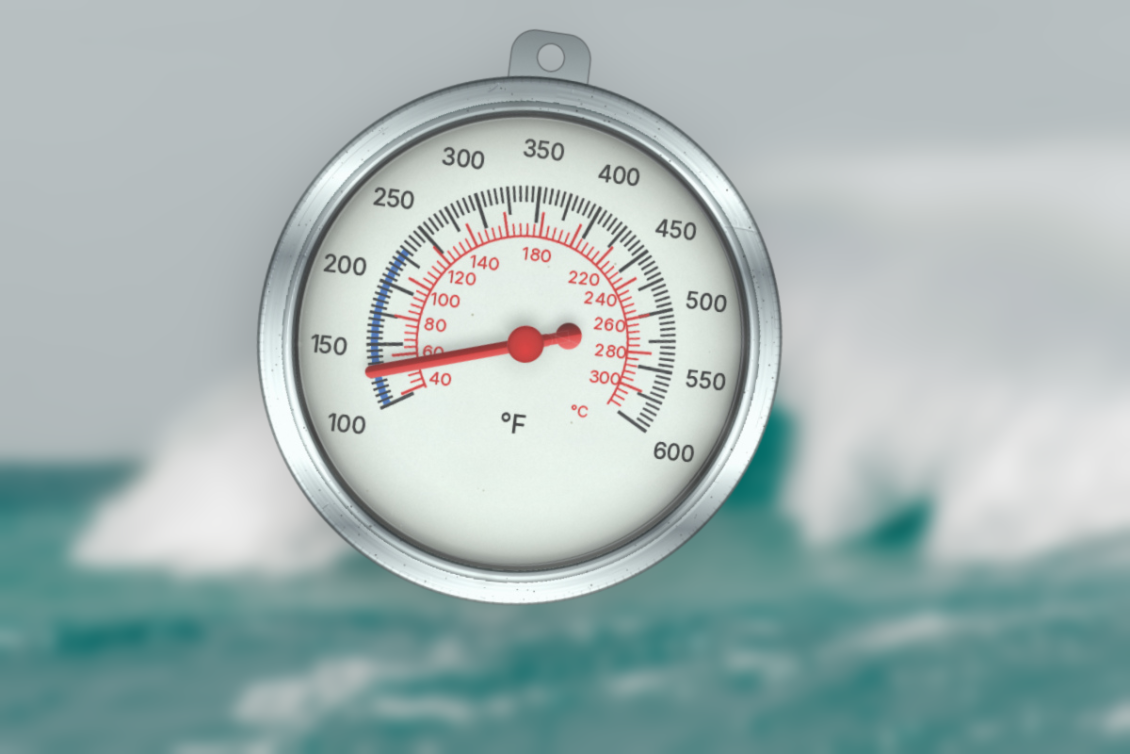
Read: 130 °F
